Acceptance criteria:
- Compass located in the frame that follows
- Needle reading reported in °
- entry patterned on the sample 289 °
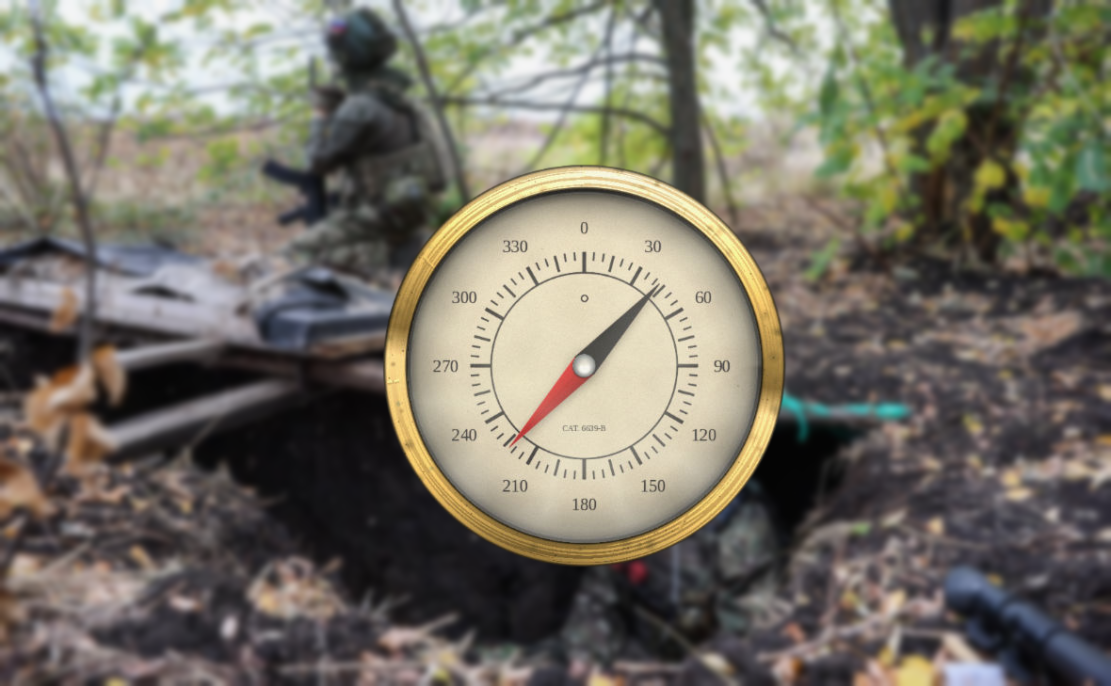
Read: 222.5 °
